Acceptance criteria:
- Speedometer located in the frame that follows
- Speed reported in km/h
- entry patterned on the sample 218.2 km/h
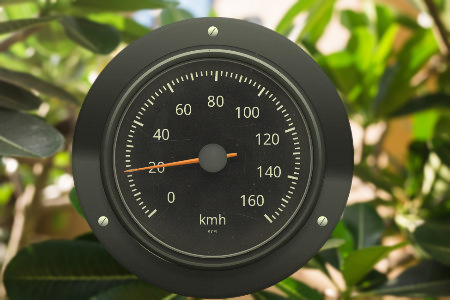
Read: 20 km/h
